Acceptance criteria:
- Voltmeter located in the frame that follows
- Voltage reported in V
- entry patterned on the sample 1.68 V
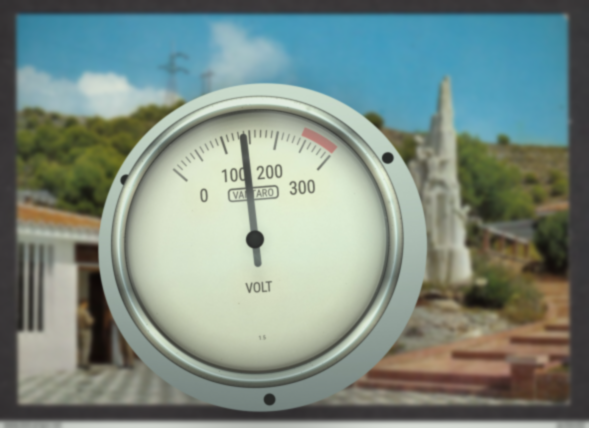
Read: 140 V
